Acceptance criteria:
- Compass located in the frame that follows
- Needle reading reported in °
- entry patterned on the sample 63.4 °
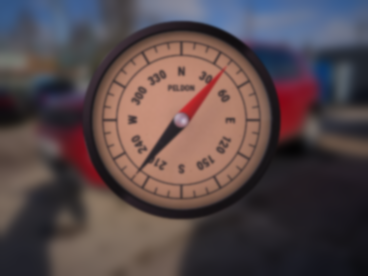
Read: 40 °
